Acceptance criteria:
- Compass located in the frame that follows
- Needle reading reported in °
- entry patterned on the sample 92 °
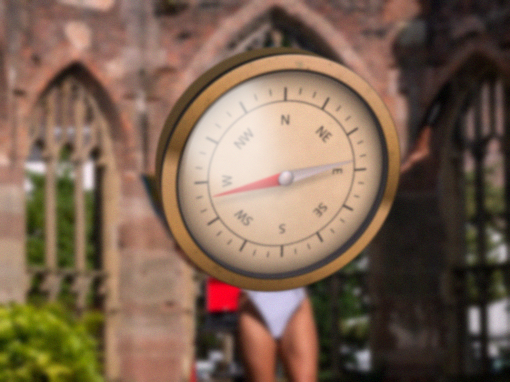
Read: 260 °
